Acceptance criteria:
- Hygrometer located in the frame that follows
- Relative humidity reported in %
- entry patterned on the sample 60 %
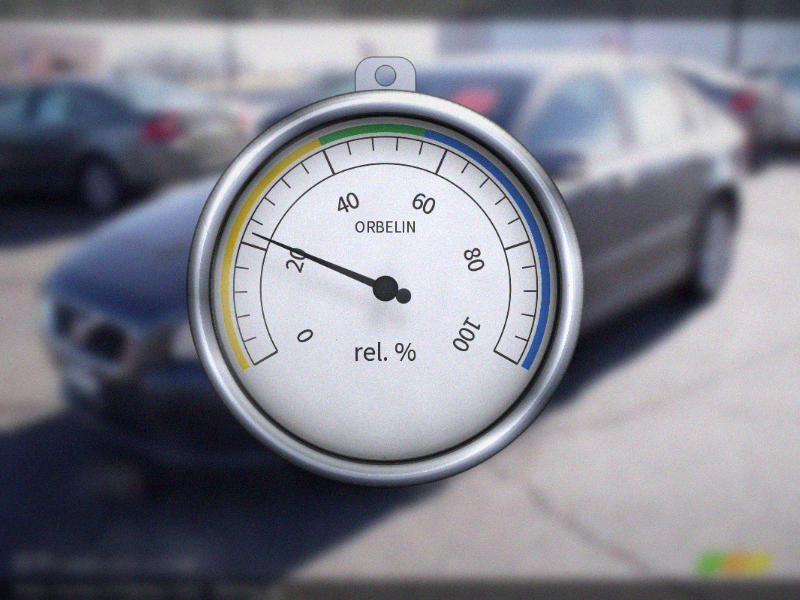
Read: 22 %
